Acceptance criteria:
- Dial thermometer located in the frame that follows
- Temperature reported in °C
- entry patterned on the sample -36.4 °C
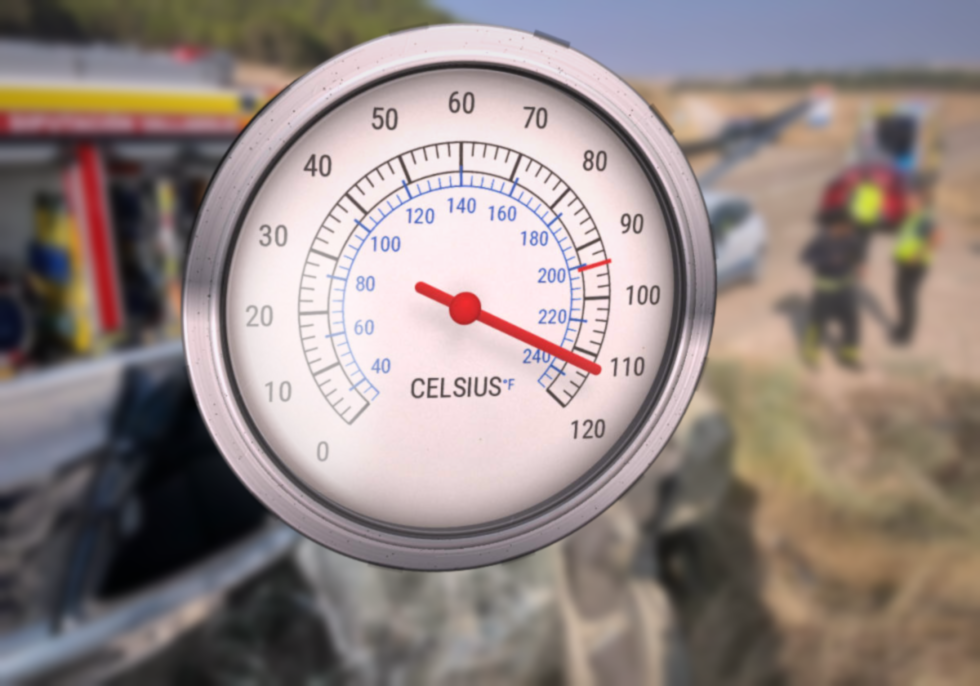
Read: 112 °C
